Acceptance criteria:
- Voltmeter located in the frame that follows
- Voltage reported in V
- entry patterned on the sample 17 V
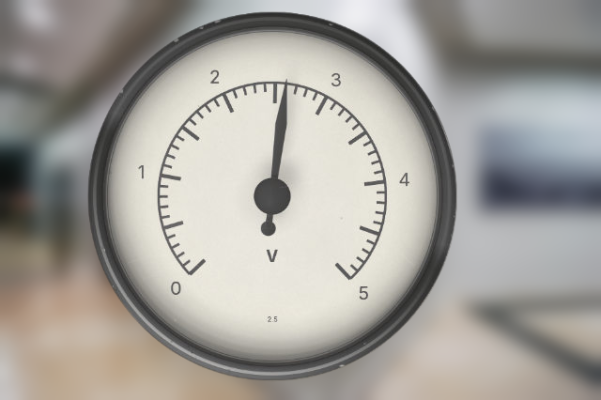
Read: 2.6 V
